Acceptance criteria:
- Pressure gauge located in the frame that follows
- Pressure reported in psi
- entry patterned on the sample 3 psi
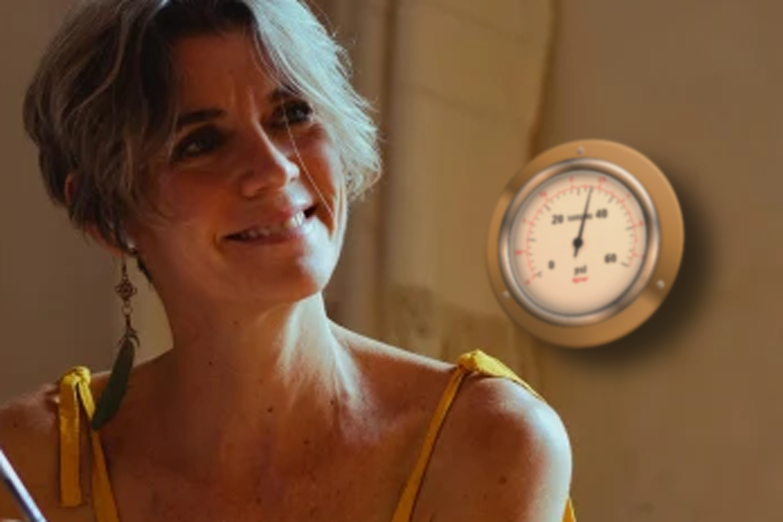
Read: 34 psi
